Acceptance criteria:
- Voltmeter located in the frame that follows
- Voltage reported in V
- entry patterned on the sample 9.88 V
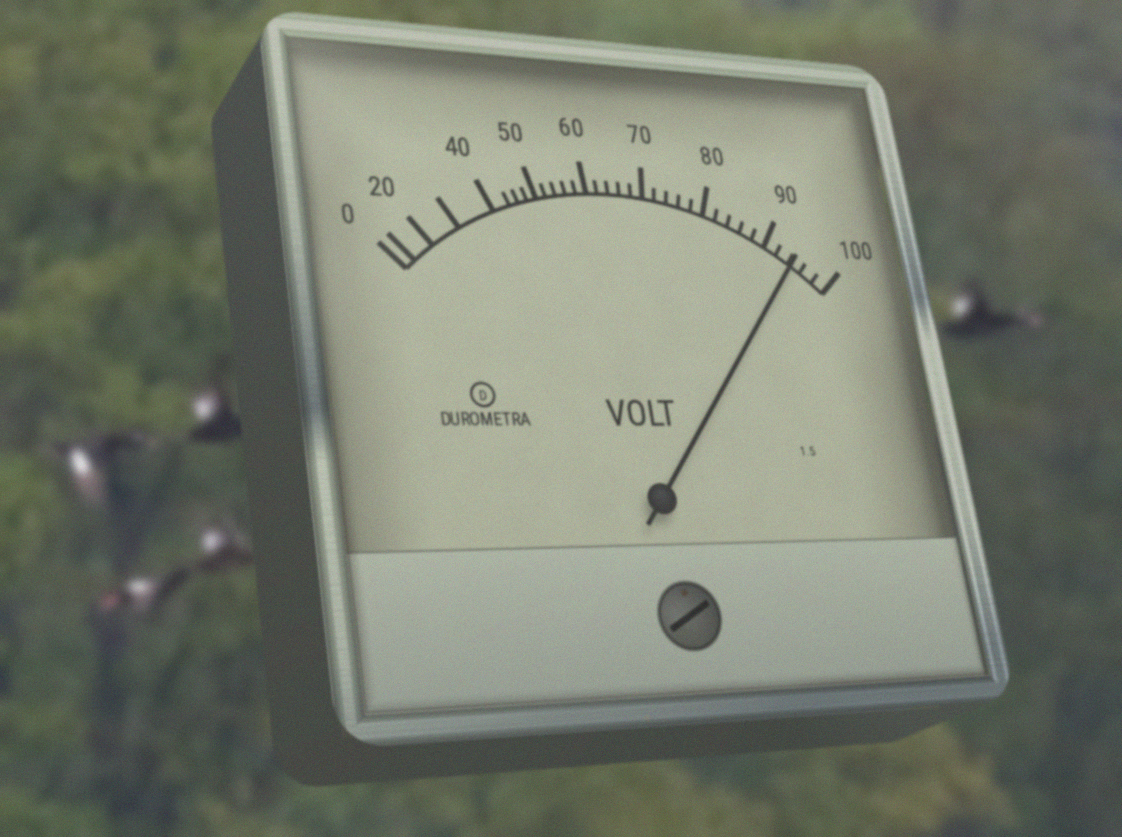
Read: 94 V
